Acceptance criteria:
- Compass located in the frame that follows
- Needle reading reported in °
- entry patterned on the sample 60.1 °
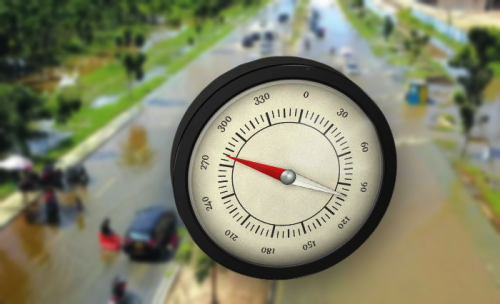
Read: 280 °
